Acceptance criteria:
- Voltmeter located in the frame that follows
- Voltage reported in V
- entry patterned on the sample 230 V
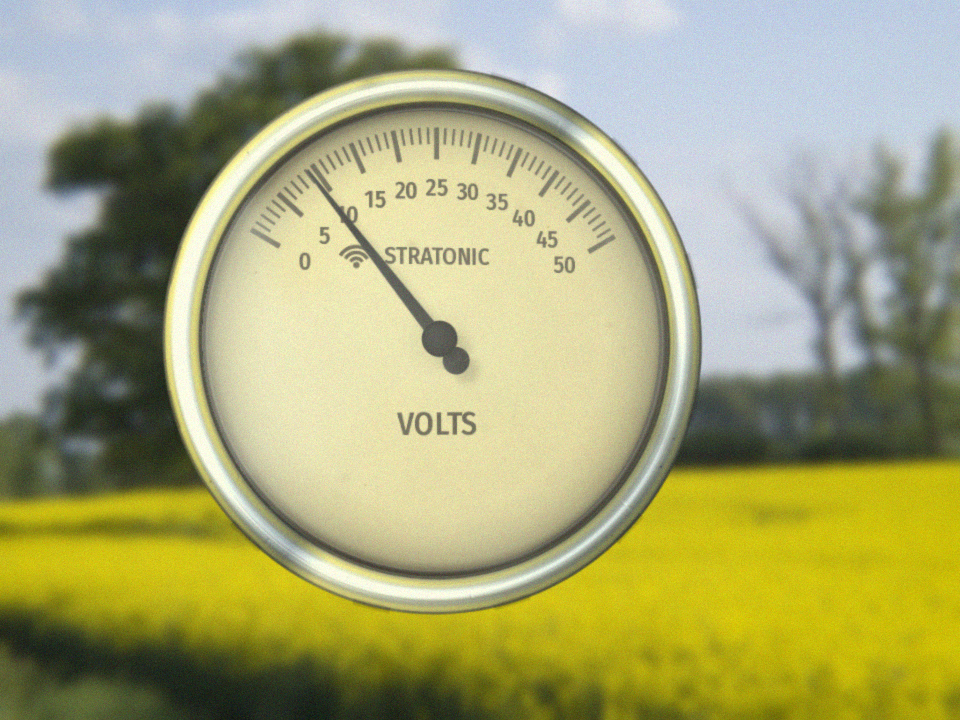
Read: 9 V
